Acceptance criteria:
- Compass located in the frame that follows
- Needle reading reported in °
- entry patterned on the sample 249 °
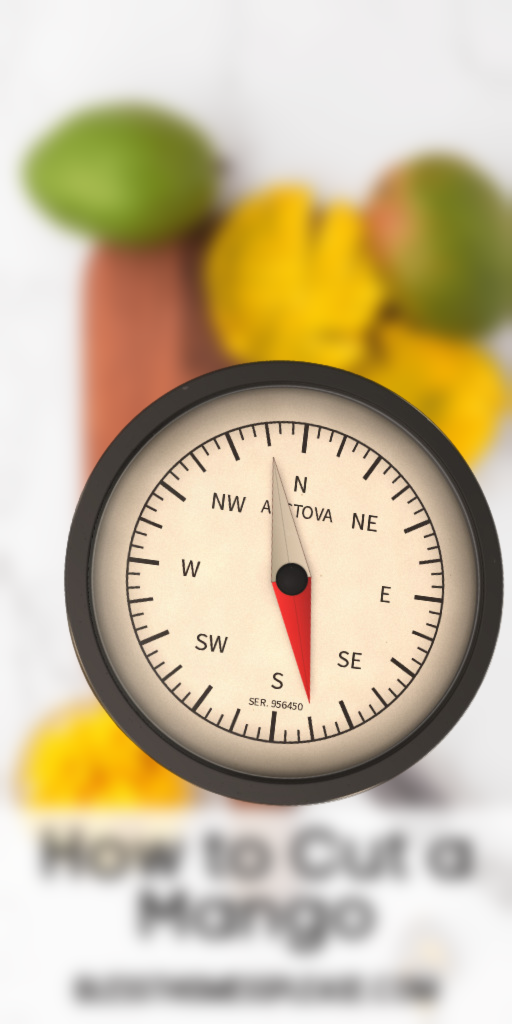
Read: 165 °
